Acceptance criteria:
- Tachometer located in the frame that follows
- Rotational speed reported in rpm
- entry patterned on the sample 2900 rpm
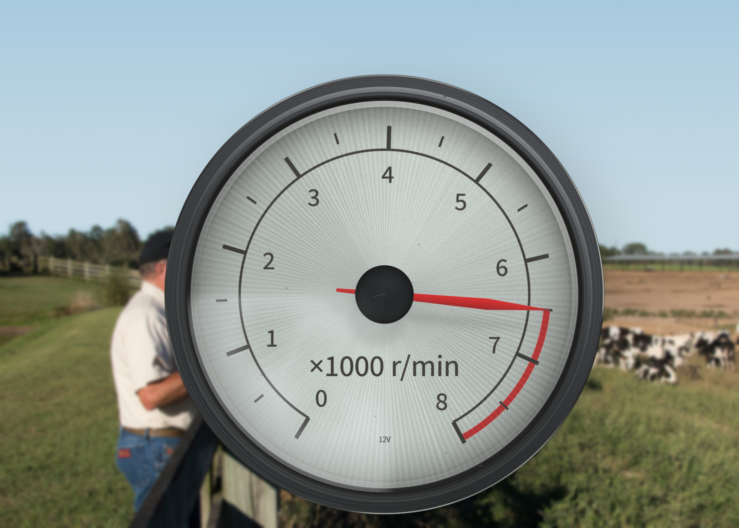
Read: 6500 rpm
